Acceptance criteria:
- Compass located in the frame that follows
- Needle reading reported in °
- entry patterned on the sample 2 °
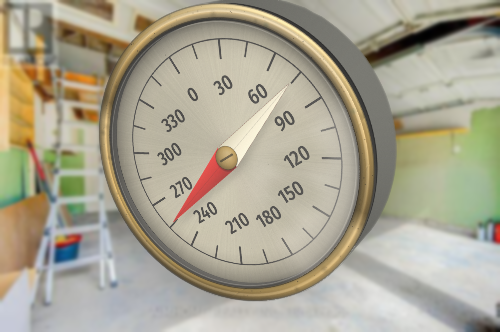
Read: 255 °
